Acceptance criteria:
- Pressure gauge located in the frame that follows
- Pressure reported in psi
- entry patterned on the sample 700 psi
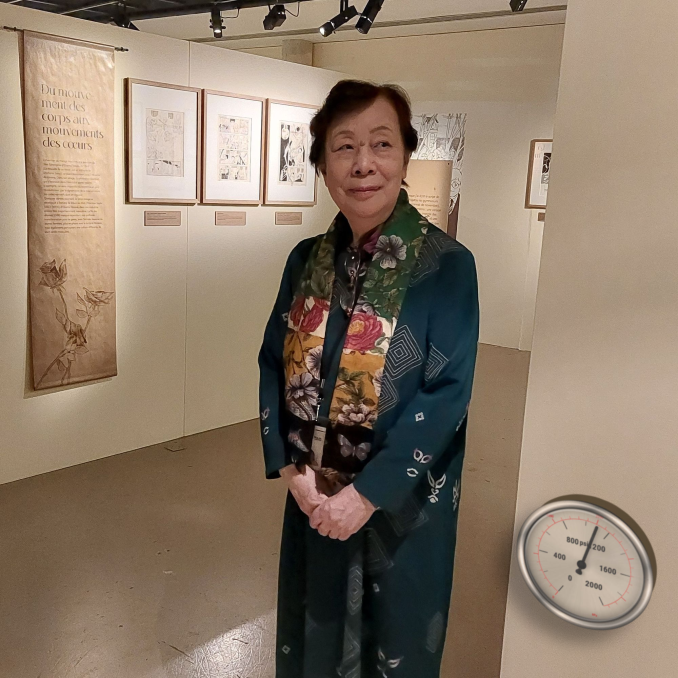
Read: 1100 psi
